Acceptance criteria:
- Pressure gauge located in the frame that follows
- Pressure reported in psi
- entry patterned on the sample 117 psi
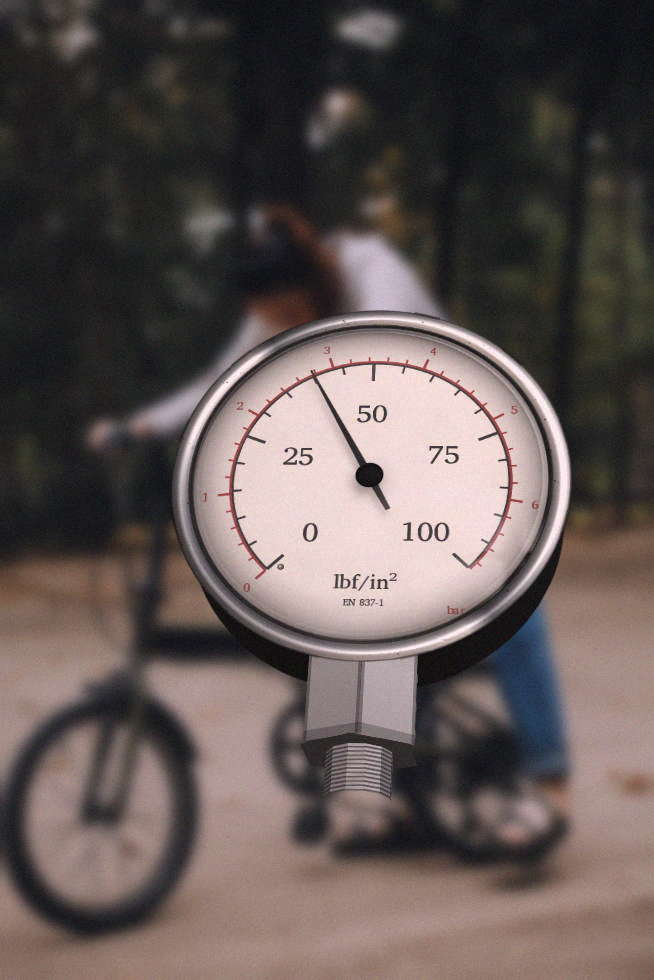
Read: 40 psi
